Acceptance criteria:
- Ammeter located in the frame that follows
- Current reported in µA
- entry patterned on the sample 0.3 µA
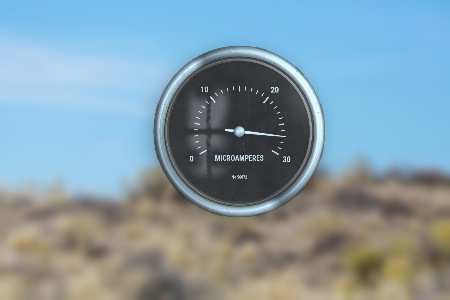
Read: 27 µA
